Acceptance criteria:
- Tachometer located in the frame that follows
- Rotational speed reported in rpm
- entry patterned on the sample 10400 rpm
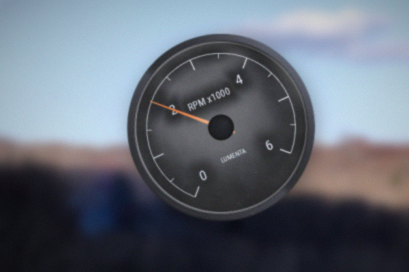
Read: 2000 rpm
